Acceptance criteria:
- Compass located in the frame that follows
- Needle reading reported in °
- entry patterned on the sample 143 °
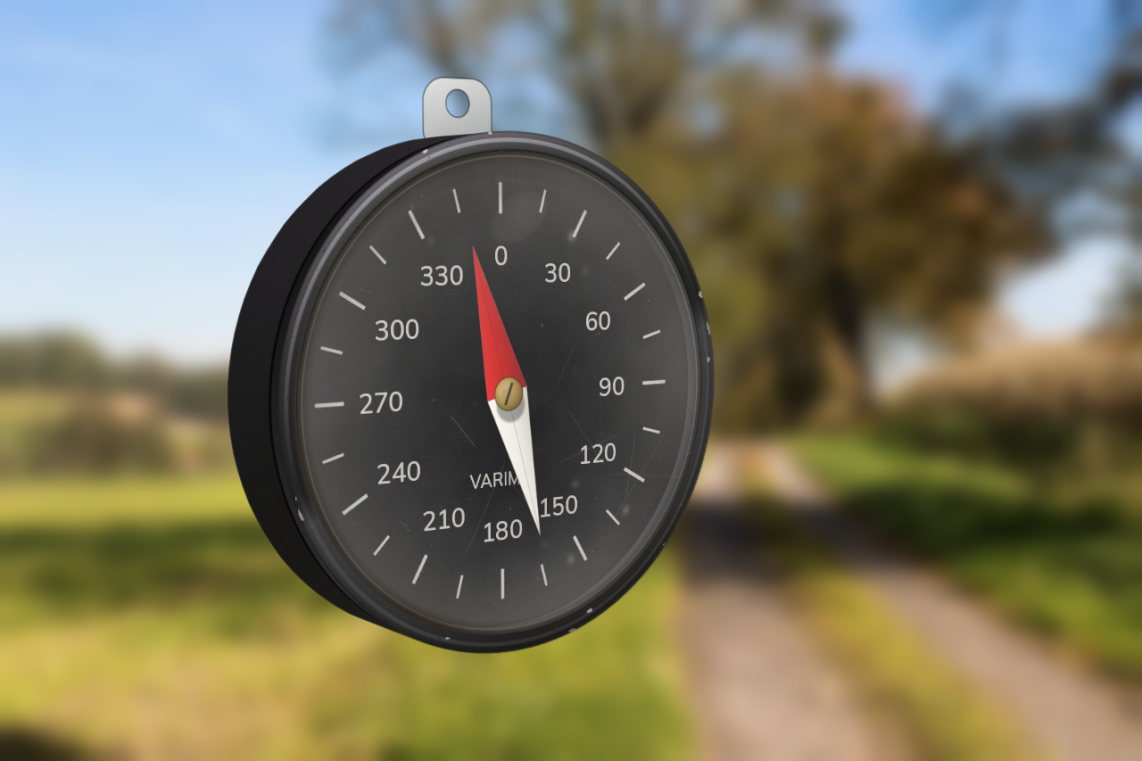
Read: 345 °
